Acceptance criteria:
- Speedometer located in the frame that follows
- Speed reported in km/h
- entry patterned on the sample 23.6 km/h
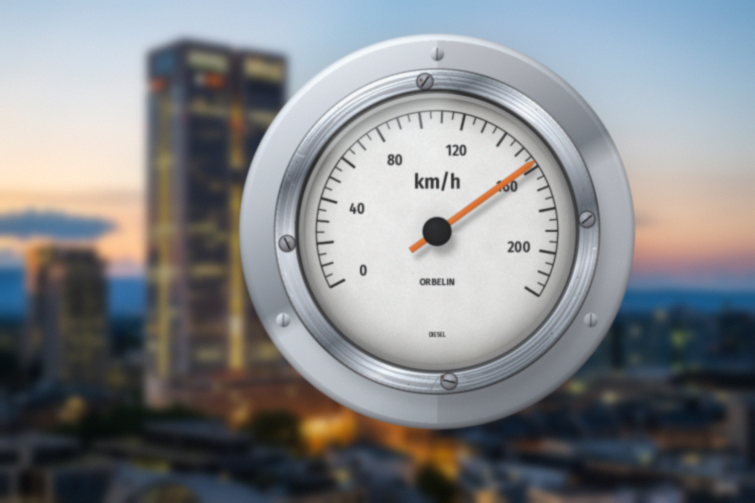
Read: 157.5 km/h
